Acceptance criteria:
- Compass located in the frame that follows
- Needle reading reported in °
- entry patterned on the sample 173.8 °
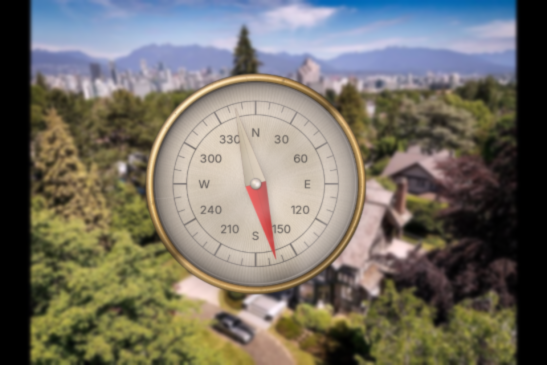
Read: 165 °
